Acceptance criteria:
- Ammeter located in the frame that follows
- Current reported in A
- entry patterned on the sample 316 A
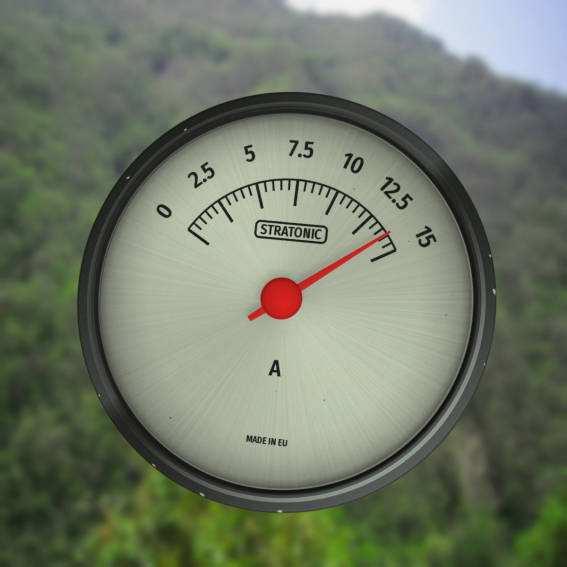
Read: 14 A
